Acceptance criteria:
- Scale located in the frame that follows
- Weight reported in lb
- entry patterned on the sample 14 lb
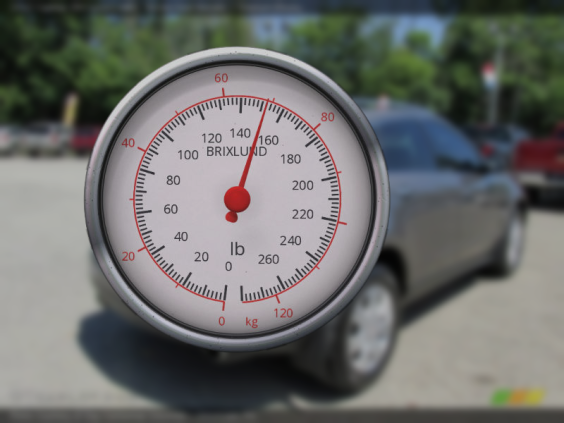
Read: 152 lb
